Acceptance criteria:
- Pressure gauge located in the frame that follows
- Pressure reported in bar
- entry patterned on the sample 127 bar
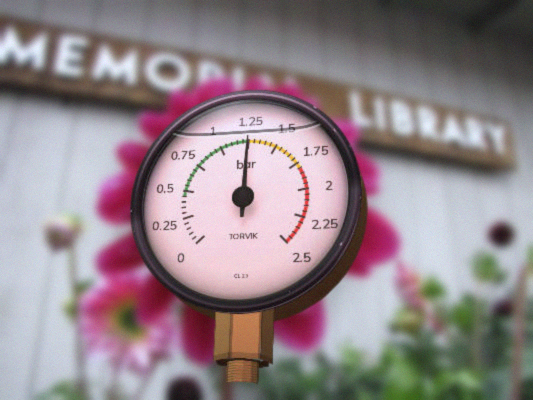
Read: 1.25 bar
